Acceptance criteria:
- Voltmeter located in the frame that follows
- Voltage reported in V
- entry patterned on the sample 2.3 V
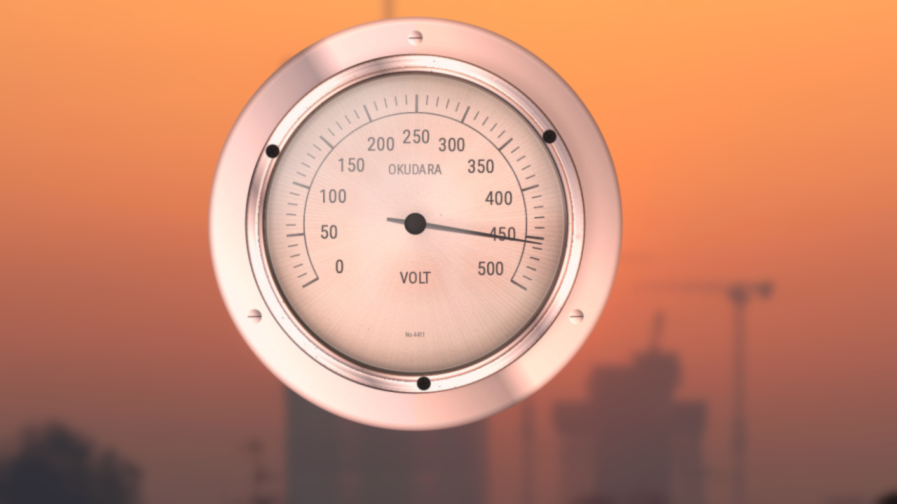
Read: 455 V
